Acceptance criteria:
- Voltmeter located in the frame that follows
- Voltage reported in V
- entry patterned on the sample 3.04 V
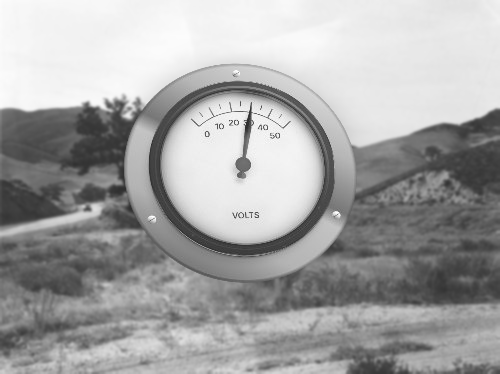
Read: 30 V
